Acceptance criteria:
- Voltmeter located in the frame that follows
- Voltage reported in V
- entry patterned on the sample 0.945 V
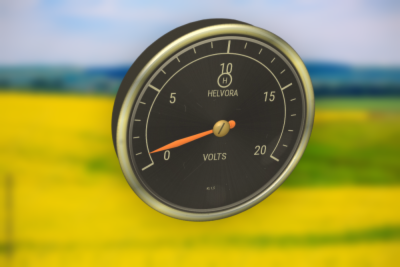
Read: 1 V
